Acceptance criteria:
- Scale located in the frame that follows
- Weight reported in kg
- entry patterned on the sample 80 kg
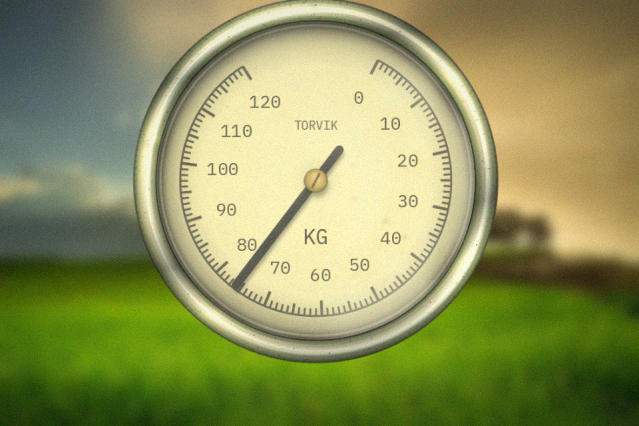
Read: 76 kg
